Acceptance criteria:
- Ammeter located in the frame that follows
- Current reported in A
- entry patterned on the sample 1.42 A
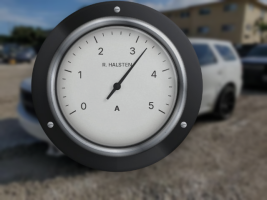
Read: 3.3 A
